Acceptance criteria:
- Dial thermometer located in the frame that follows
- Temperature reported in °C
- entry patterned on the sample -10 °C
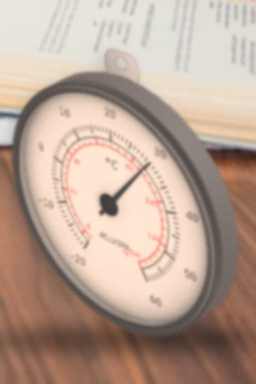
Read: 30 °C
